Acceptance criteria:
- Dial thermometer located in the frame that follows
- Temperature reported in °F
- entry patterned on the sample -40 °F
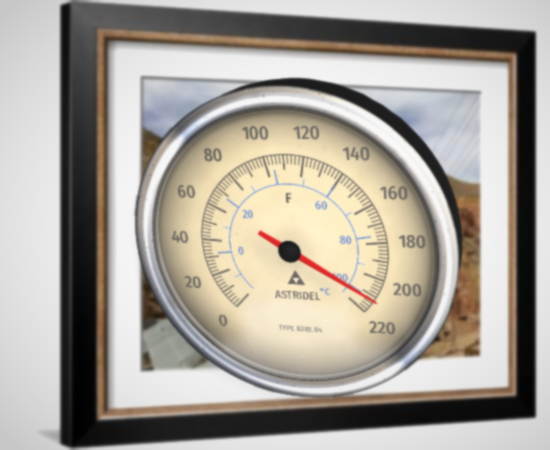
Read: 210 °F
